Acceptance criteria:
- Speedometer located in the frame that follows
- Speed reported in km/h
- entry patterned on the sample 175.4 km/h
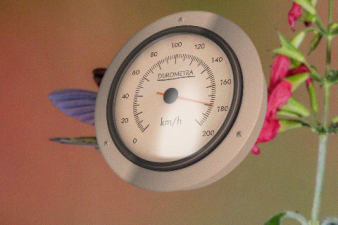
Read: 180 km/h
